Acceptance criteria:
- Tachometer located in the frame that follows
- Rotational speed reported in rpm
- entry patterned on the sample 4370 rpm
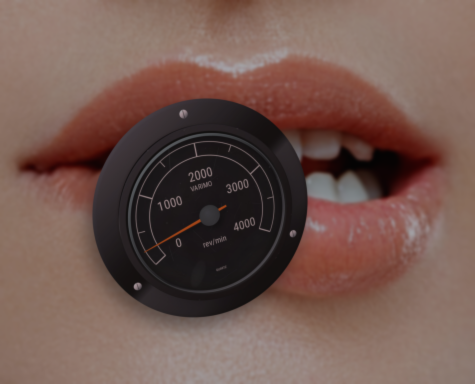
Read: 250 rpm
